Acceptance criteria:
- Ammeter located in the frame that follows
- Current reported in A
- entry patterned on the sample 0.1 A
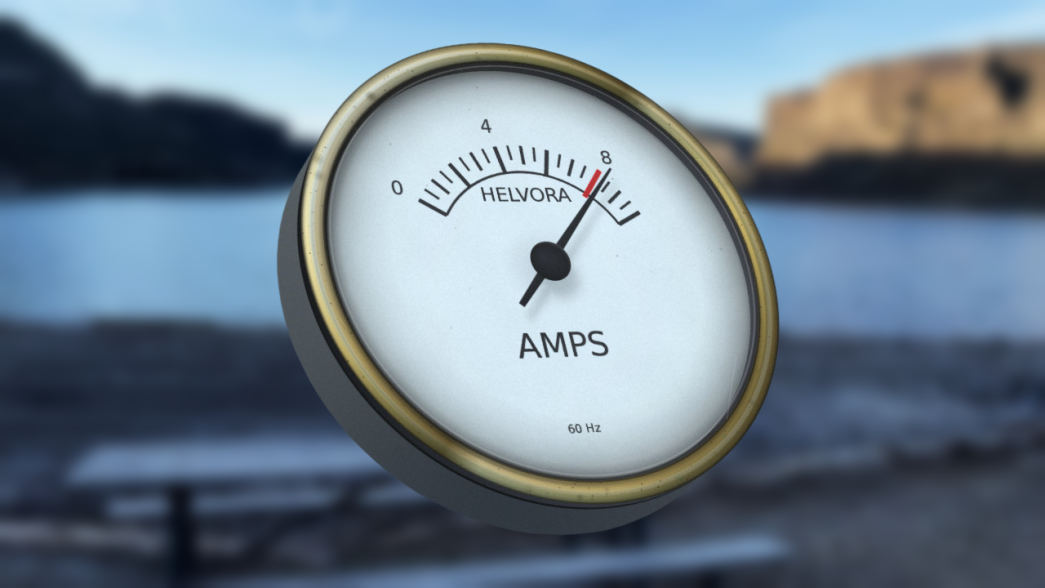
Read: 8.25 A
